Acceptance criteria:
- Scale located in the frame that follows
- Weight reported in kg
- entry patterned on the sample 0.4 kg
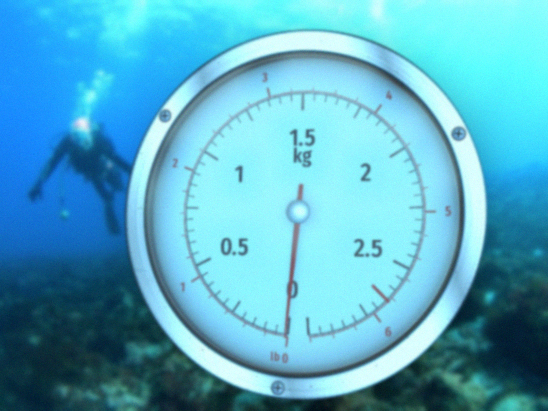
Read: 0 kg
